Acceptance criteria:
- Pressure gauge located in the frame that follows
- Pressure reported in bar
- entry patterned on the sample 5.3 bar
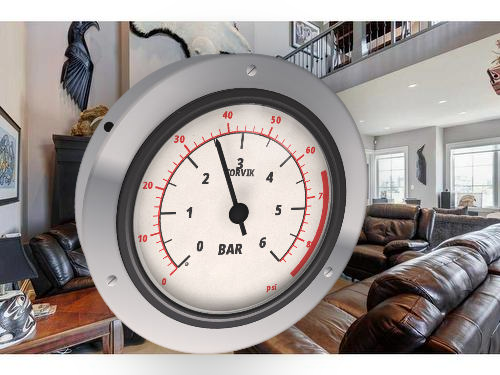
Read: 2.5 bar
